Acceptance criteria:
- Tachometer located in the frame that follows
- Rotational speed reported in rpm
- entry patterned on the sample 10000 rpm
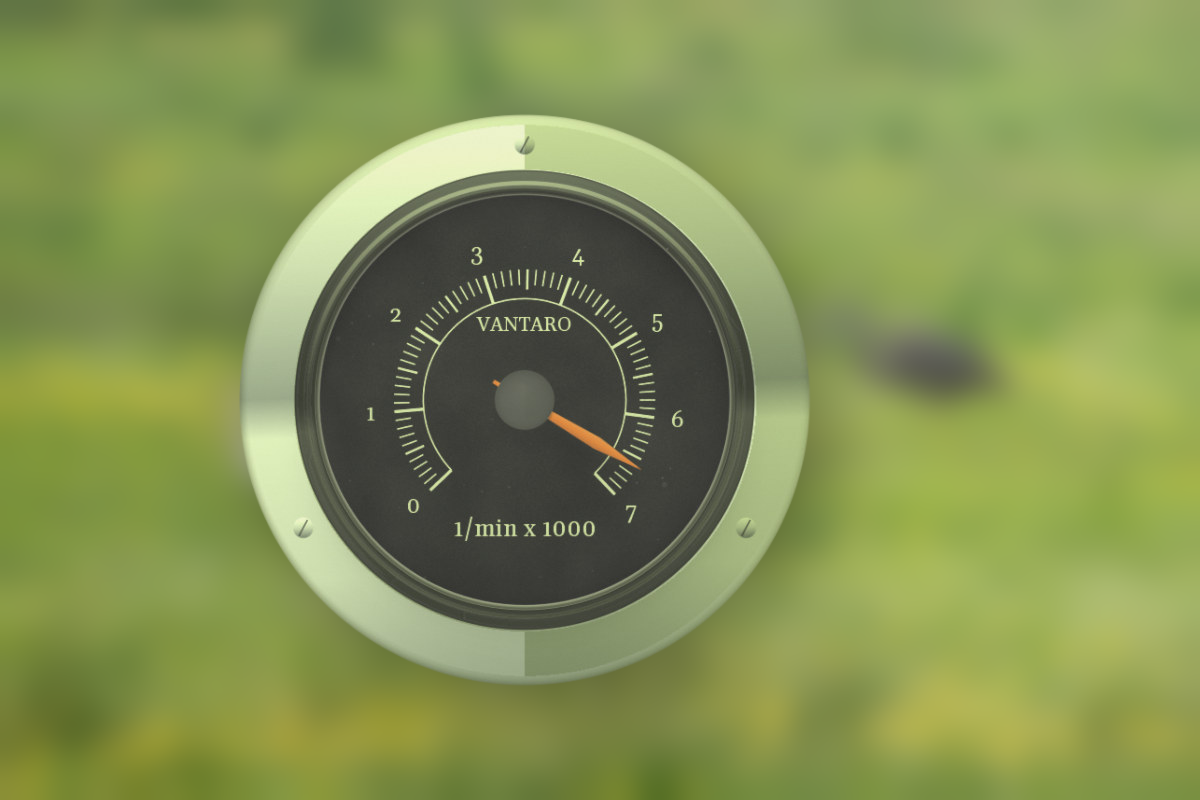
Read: 6600 rpm
